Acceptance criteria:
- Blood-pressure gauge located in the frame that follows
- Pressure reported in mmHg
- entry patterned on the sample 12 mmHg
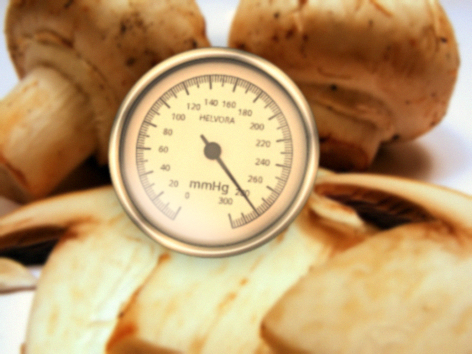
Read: 280 mmHg
